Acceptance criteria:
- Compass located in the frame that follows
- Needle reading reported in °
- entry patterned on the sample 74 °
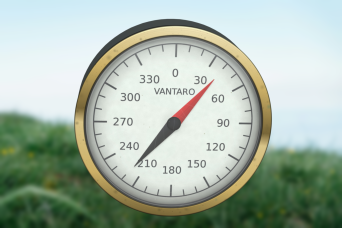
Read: 40 °
